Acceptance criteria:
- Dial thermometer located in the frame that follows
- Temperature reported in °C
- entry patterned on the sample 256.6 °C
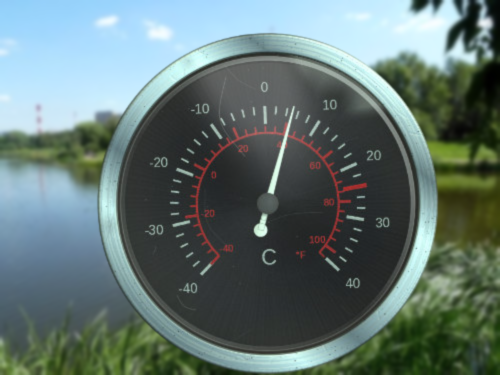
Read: 5 °C
